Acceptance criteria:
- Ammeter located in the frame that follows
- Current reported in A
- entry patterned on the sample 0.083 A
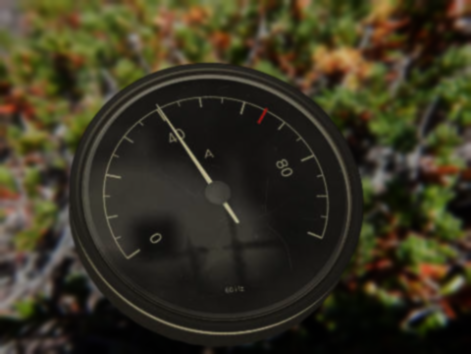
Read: 40 A
